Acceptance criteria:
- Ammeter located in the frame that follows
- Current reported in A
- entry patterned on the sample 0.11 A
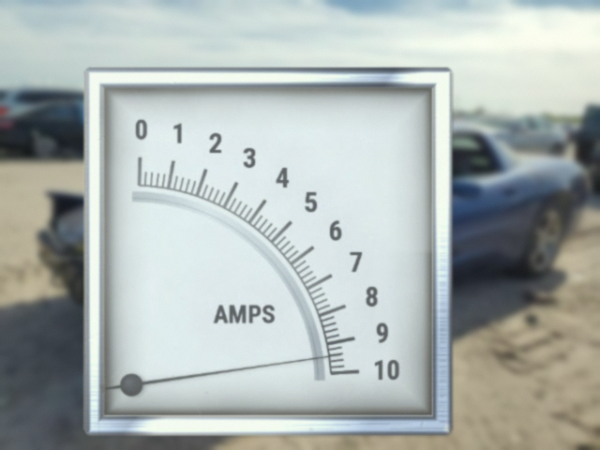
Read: 9.4 A
